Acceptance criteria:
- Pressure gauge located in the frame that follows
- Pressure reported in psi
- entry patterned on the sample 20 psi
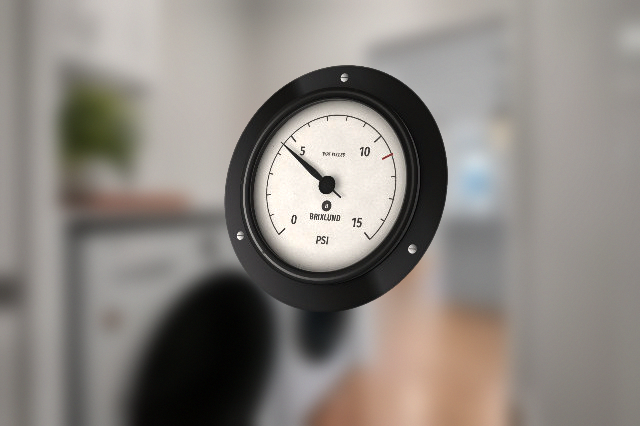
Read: 4.5 psi
